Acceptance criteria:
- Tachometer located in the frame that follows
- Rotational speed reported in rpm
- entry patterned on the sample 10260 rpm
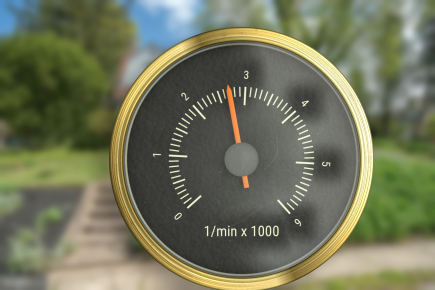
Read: 2700 rpm
